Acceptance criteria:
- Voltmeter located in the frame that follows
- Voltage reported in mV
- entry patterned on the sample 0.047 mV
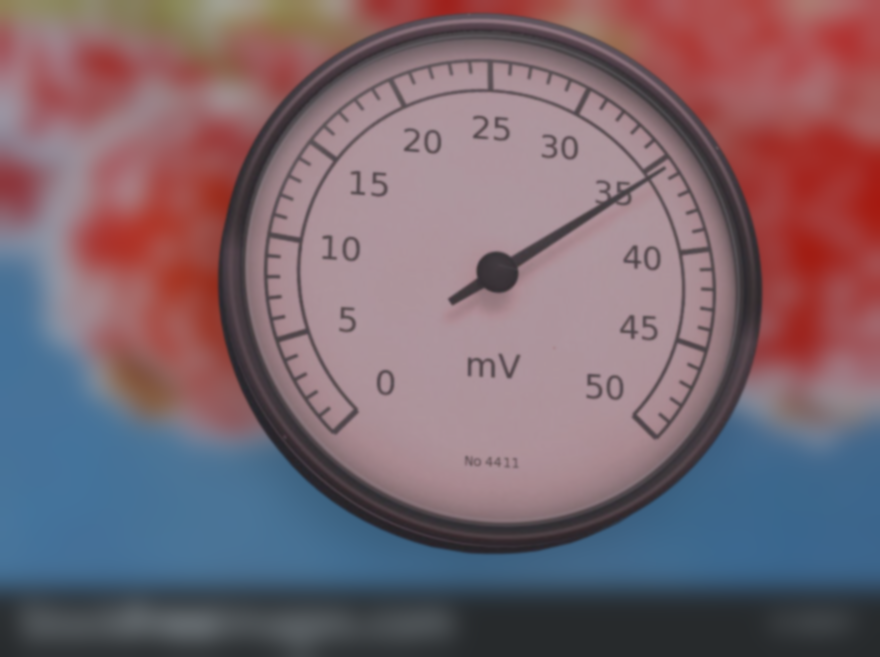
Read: 35.5 mV
